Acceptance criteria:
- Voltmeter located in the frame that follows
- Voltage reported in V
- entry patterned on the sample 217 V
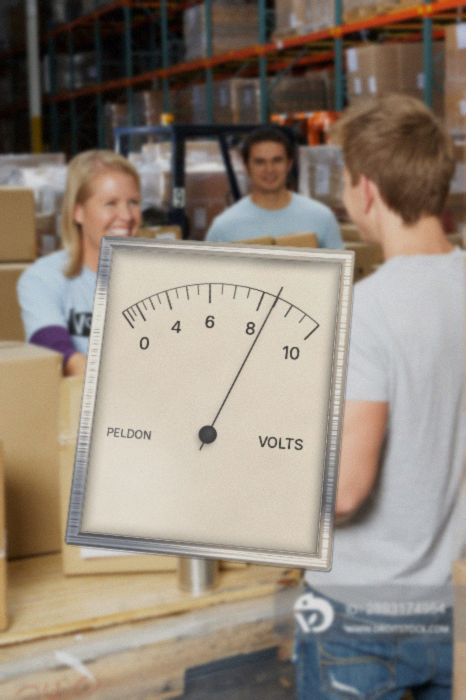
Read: 8.5 V
